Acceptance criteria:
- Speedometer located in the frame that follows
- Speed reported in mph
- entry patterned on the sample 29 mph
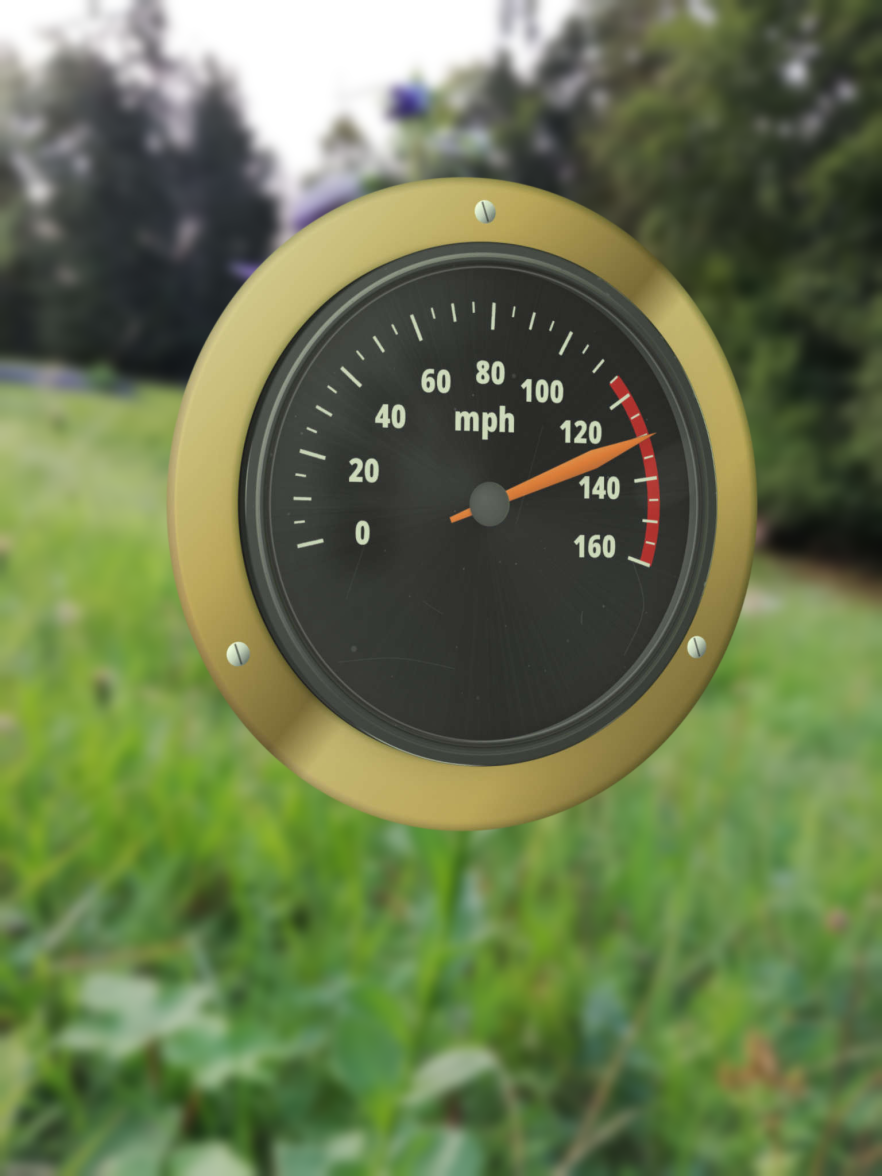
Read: 130 mph
